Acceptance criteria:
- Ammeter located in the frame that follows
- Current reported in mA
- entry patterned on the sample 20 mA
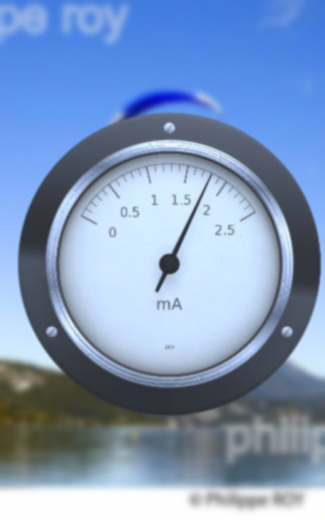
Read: 1.8 mA
